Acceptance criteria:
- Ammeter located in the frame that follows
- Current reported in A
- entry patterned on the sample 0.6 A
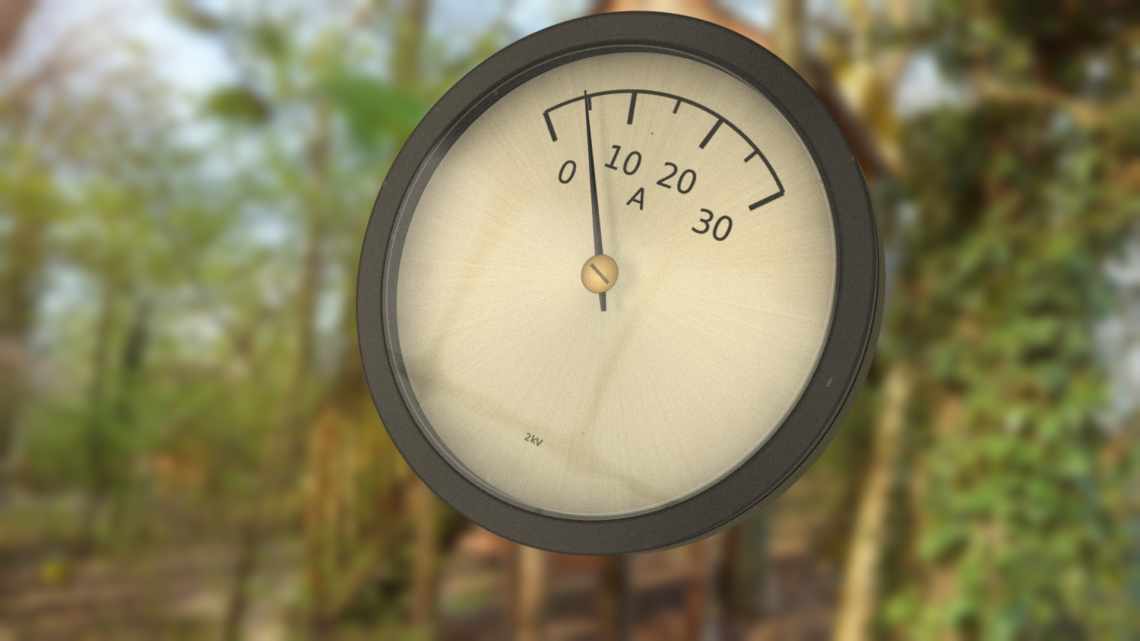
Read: 5 A
